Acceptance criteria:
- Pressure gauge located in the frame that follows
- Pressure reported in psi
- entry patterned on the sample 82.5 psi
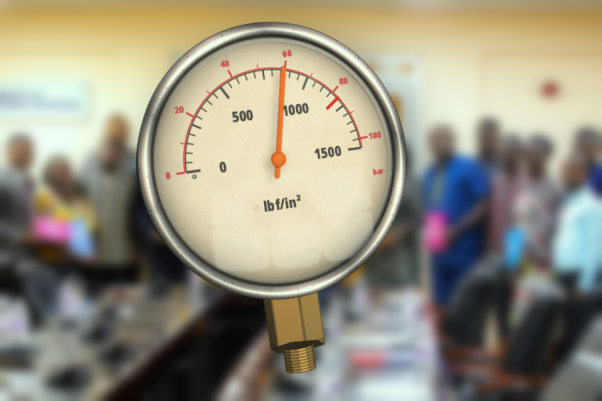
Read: 850 psi
